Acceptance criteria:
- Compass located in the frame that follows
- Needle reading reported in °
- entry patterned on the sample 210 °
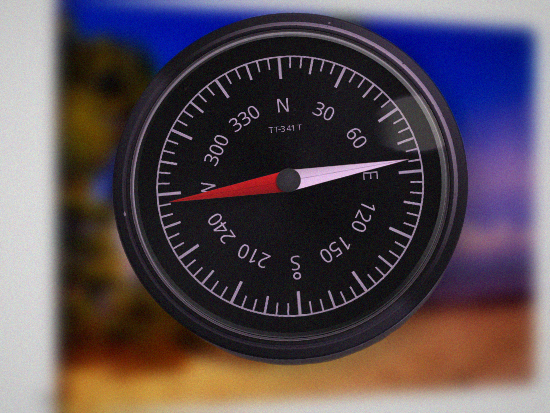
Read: 265 °
